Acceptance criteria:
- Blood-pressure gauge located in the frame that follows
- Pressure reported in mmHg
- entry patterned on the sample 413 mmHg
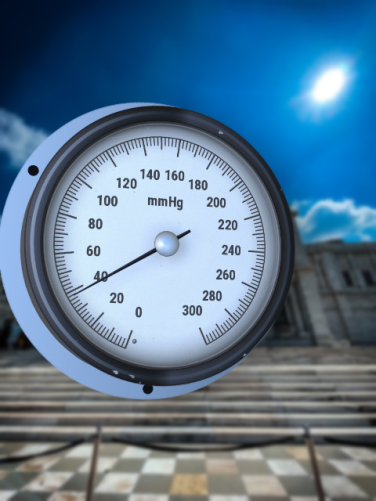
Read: 38 mmHg
